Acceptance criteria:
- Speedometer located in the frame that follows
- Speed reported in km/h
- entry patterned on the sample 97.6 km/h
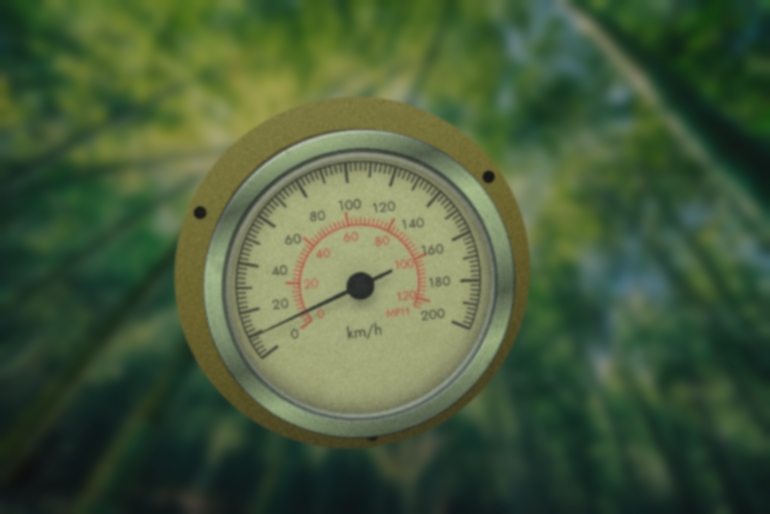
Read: 10 km/h
